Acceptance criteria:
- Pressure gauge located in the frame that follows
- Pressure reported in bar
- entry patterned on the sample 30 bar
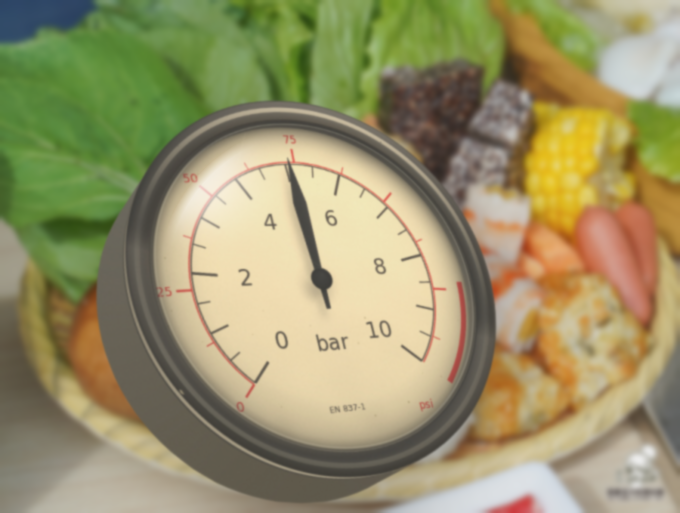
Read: 5 bar
